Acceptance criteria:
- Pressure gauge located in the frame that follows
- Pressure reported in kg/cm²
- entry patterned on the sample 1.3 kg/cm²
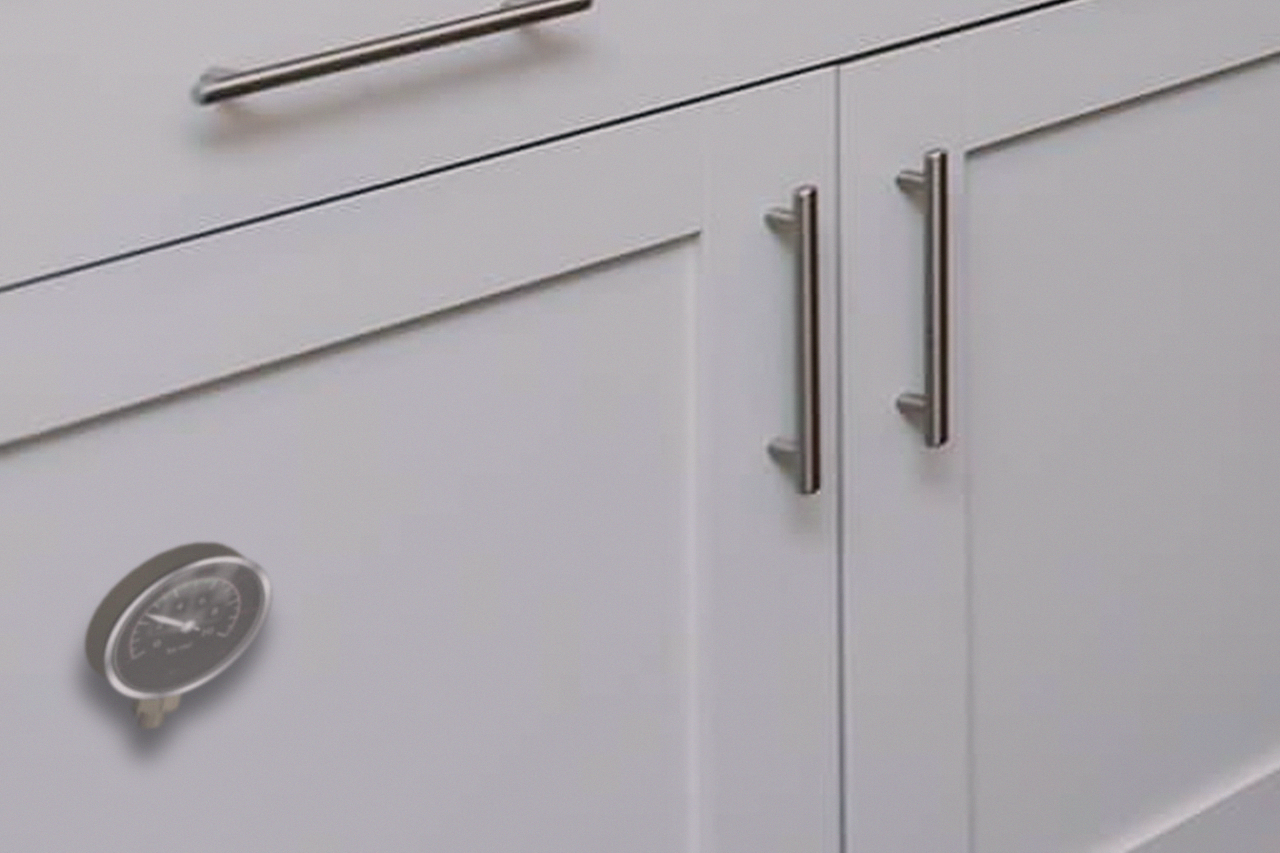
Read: 2.5 kg/cm²
